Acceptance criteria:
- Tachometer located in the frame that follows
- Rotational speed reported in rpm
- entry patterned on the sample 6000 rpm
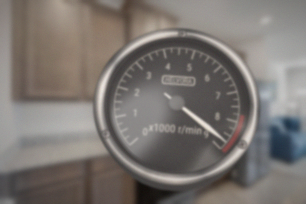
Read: 8750 rpm
